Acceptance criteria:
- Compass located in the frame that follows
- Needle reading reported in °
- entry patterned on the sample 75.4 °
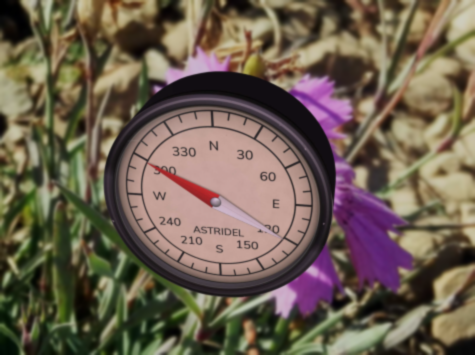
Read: 300 °
